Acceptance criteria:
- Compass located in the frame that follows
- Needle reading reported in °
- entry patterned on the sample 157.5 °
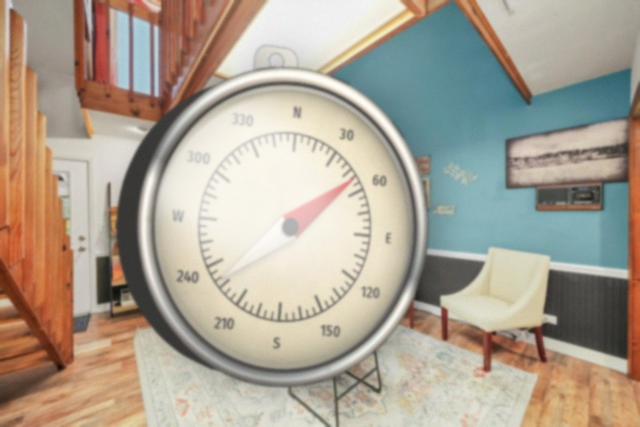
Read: 50 °
